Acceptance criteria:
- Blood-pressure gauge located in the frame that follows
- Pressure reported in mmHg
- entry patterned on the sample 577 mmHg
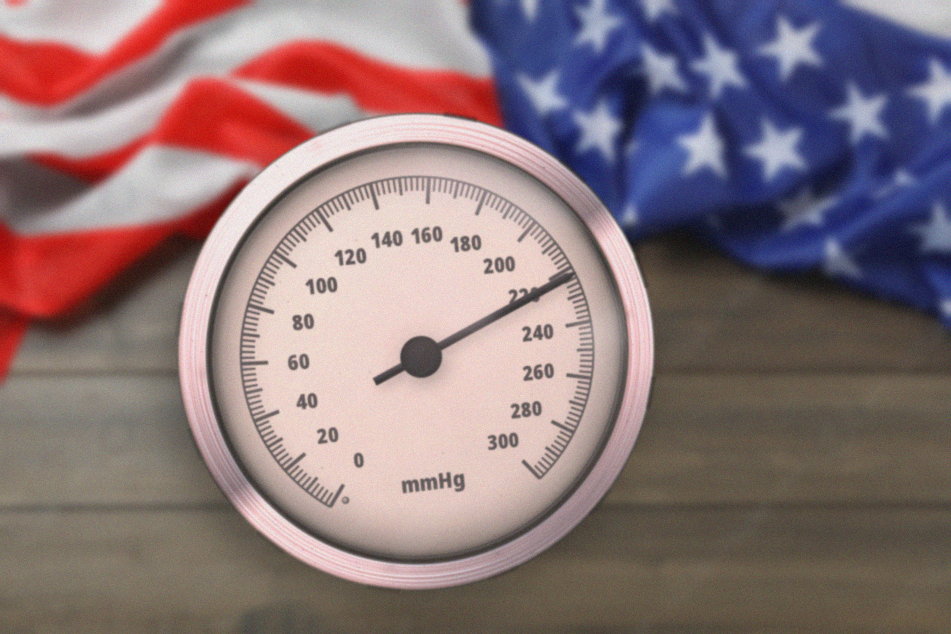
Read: 222 mmHg
